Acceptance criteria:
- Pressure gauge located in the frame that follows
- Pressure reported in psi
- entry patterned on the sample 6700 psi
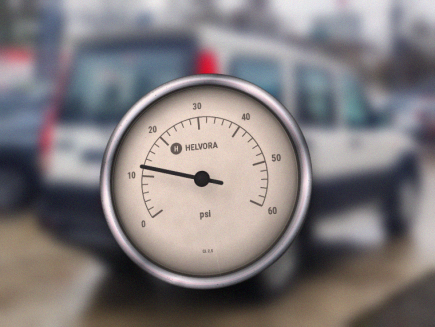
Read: 12 psi
